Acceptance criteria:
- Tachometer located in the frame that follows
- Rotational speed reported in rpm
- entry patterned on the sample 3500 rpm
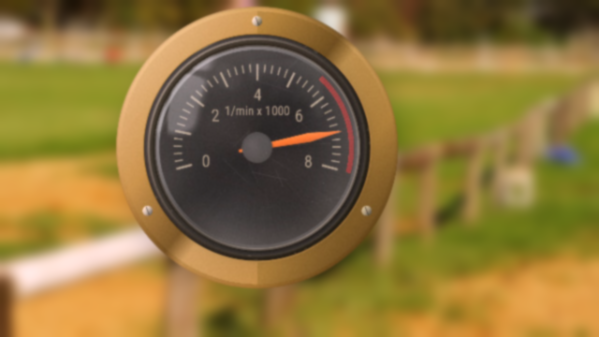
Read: 7000 rpm
